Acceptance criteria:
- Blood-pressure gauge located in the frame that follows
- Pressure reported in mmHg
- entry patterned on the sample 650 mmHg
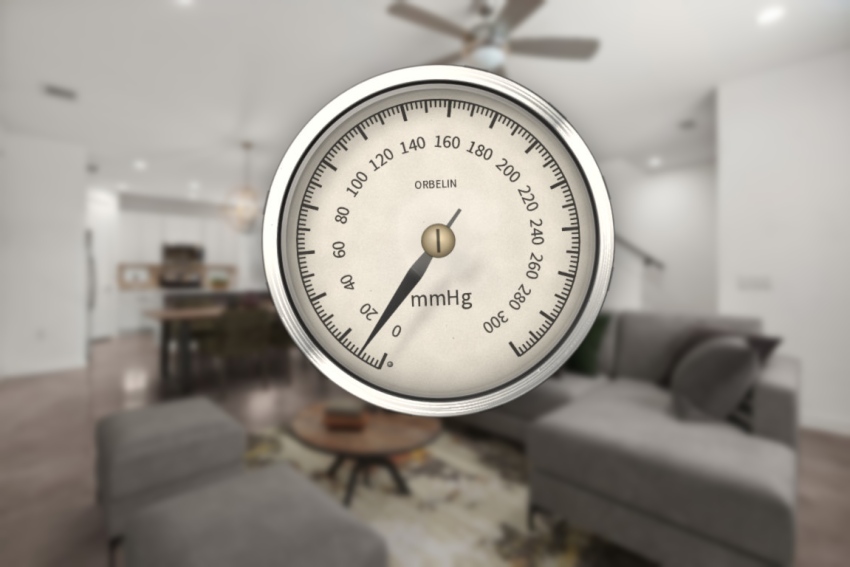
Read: 10 mmHg
